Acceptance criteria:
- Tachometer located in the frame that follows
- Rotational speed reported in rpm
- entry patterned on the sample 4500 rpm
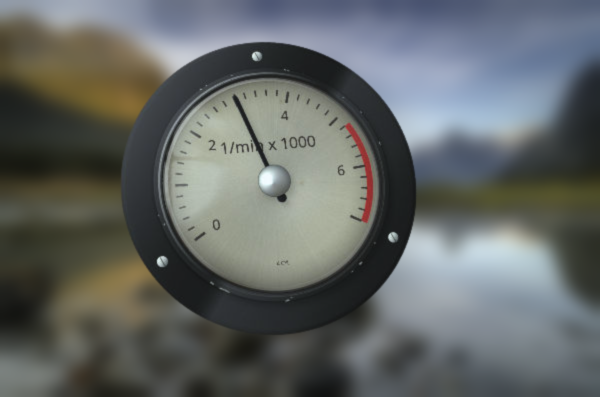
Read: 3000 rpm
